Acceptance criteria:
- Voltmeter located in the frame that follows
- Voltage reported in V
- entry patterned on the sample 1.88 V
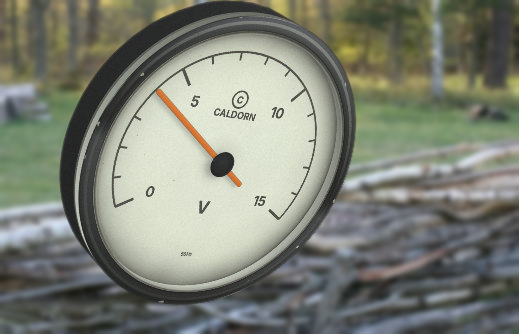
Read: 4 V
